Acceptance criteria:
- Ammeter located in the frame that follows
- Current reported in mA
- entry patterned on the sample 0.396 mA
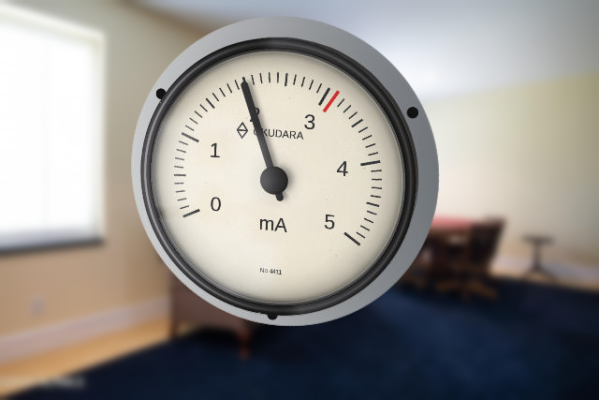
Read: 2 mA
